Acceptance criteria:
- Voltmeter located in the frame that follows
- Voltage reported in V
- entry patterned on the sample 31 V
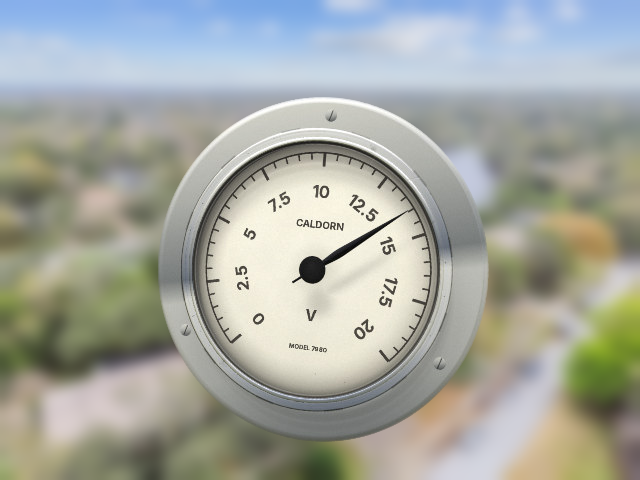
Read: 14 V
